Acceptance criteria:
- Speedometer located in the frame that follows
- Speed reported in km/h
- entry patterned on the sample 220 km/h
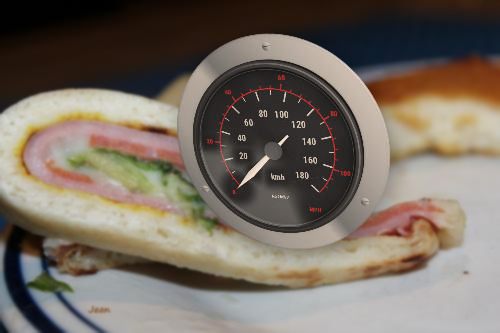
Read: 0 km/h
